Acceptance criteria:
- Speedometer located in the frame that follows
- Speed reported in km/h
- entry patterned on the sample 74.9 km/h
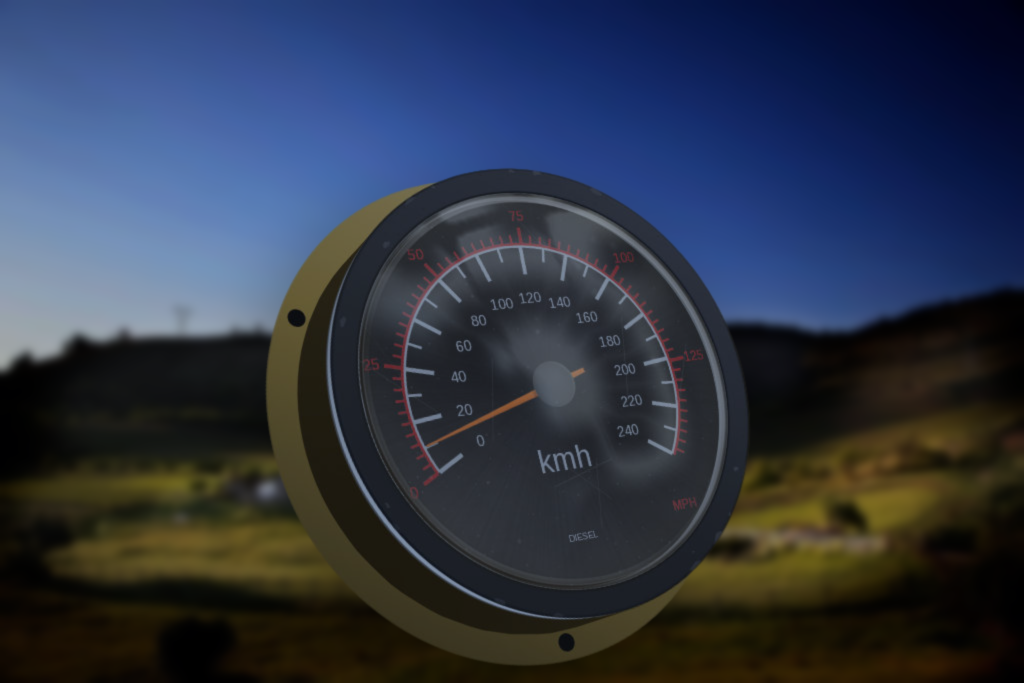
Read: 10 km/h
